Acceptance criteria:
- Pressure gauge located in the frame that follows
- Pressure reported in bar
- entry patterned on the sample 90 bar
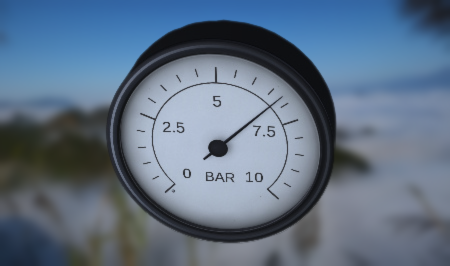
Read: 6.75 bar
